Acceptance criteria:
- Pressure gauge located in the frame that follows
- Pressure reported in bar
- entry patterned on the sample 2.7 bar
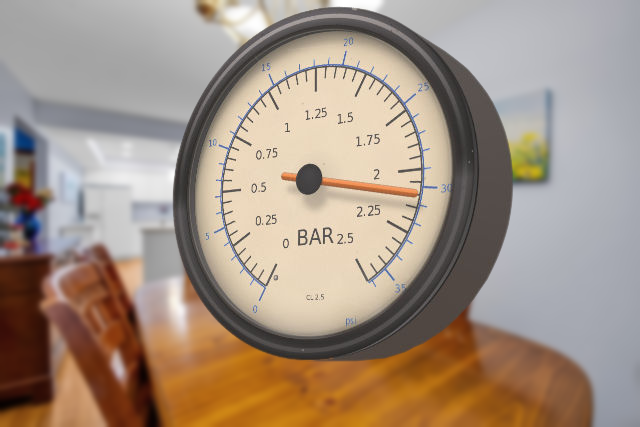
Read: 2.1 bar
